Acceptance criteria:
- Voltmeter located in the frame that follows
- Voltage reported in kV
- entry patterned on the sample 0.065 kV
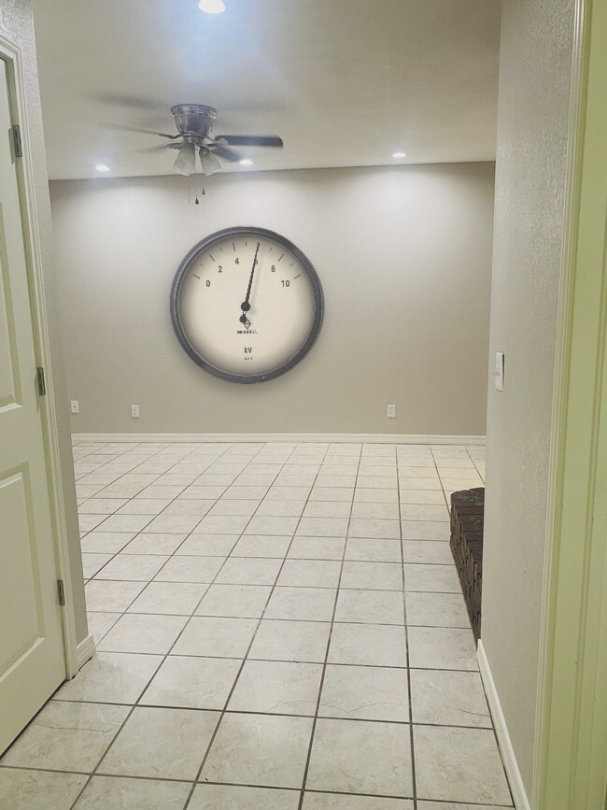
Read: 6 kV
